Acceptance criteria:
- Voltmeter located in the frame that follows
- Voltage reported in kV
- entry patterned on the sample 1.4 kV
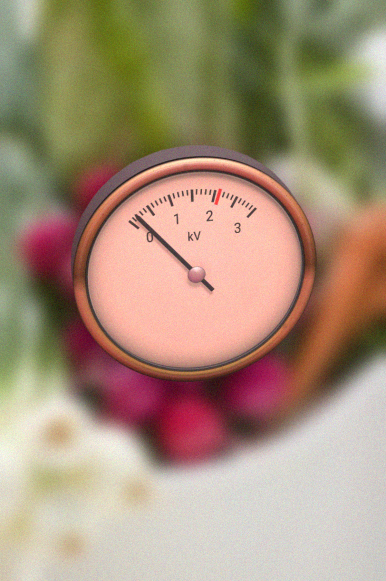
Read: 0.2 kV
